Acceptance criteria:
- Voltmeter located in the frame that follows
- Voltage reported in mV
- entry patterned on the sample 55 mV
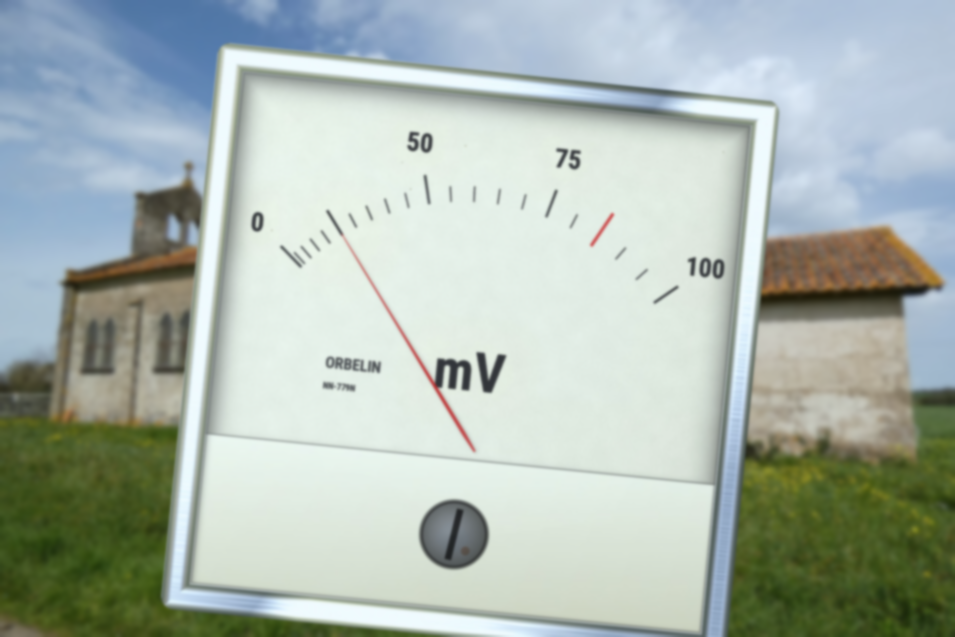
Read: 25 mV
